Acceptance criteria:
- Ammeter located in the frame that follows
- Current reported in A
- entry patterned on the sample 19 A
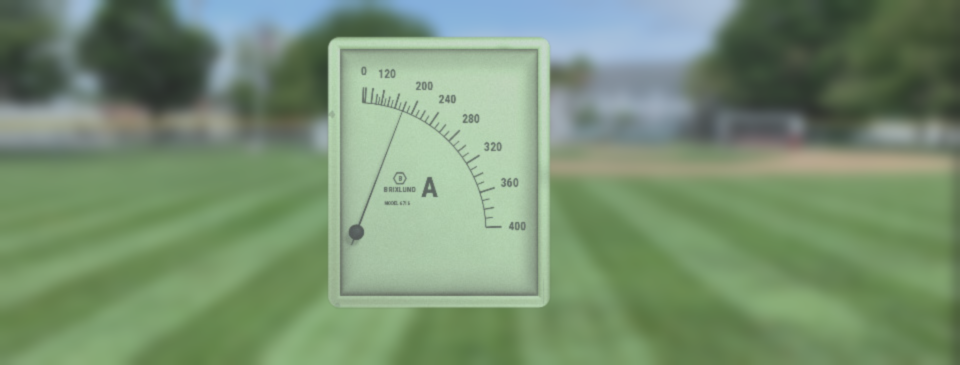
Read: 180 A
